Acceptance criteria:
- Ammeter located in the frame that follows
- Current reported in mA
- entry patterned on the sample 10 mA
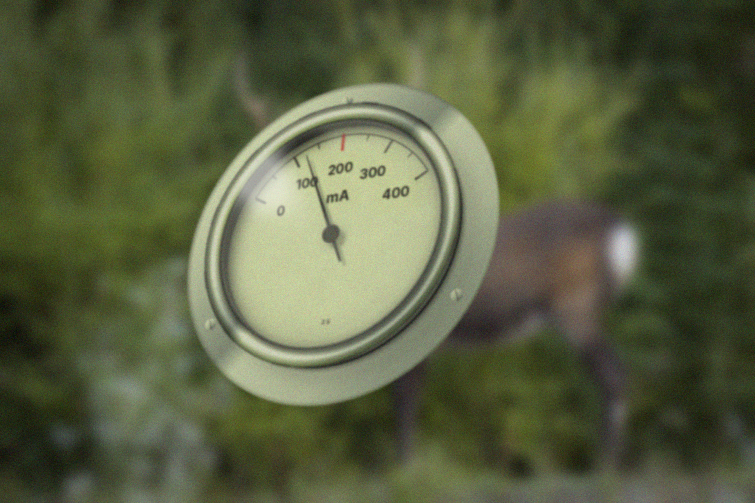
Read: 125 mA
